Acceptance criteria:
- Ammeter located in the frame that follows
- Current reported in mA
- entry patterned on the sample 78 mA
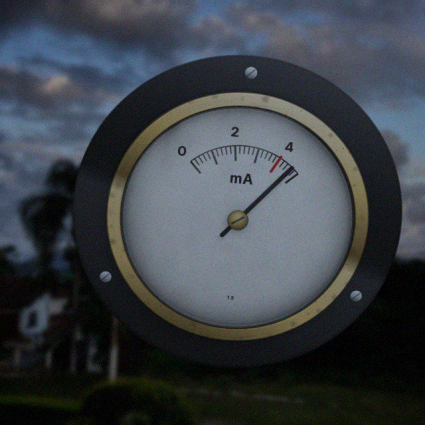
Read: 4.6 mA
